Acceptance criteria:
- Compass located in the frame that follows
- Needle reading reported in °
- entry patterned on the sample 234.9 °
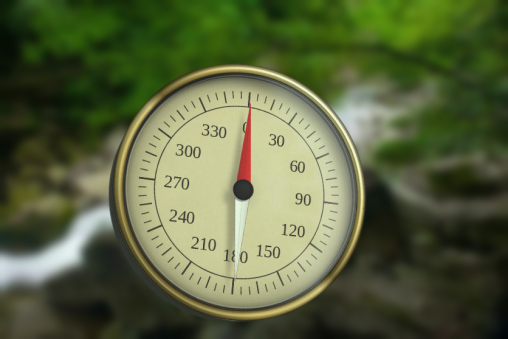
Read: 0 °
